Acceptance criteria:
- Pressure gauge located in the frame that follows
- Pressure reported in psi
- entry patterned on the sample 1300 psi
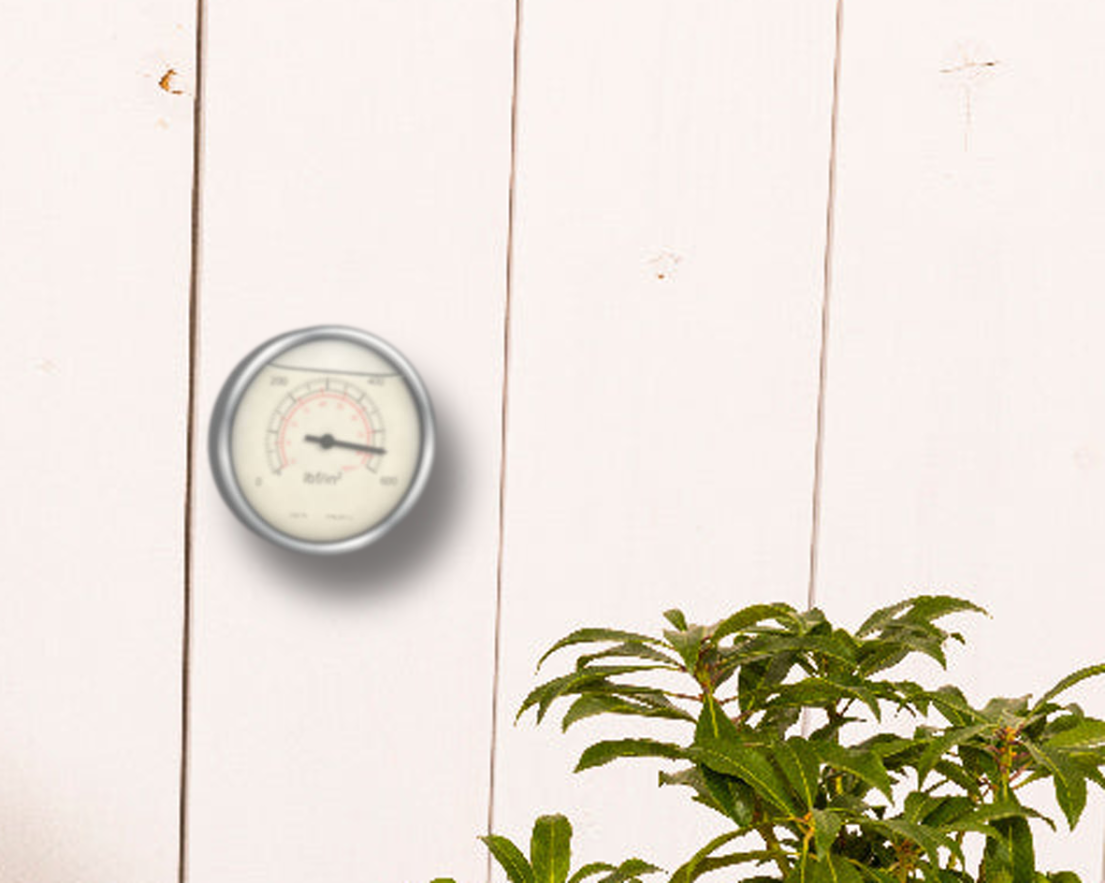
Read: 550 psi
